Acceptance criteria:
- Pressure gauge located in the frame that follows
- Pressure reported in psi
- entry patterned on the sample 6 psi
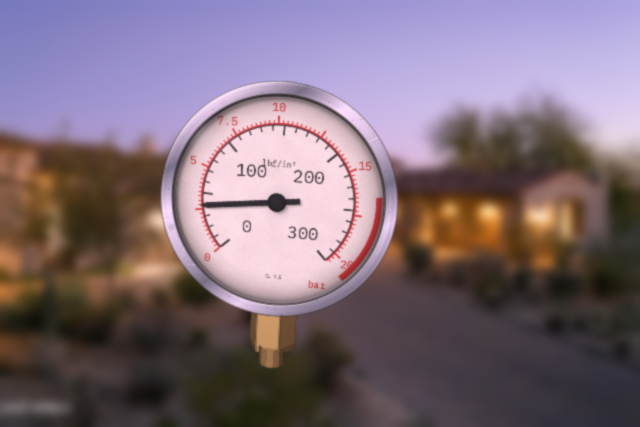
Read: 40 psi
